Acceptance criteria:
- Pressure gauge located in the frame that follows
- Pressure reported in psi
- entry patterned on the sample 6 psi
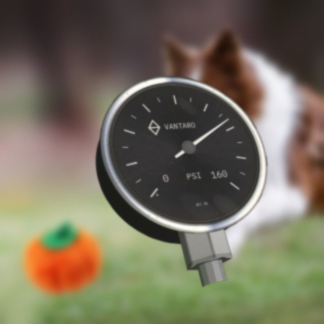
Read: 115 psi
